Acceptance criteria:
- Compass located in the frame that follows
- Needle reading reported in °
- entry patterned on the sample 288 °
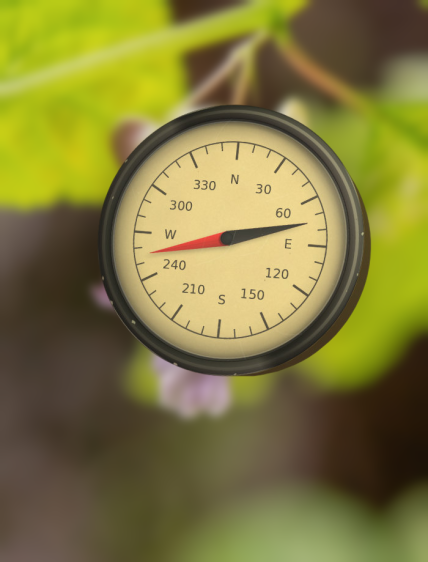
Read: 255 °
